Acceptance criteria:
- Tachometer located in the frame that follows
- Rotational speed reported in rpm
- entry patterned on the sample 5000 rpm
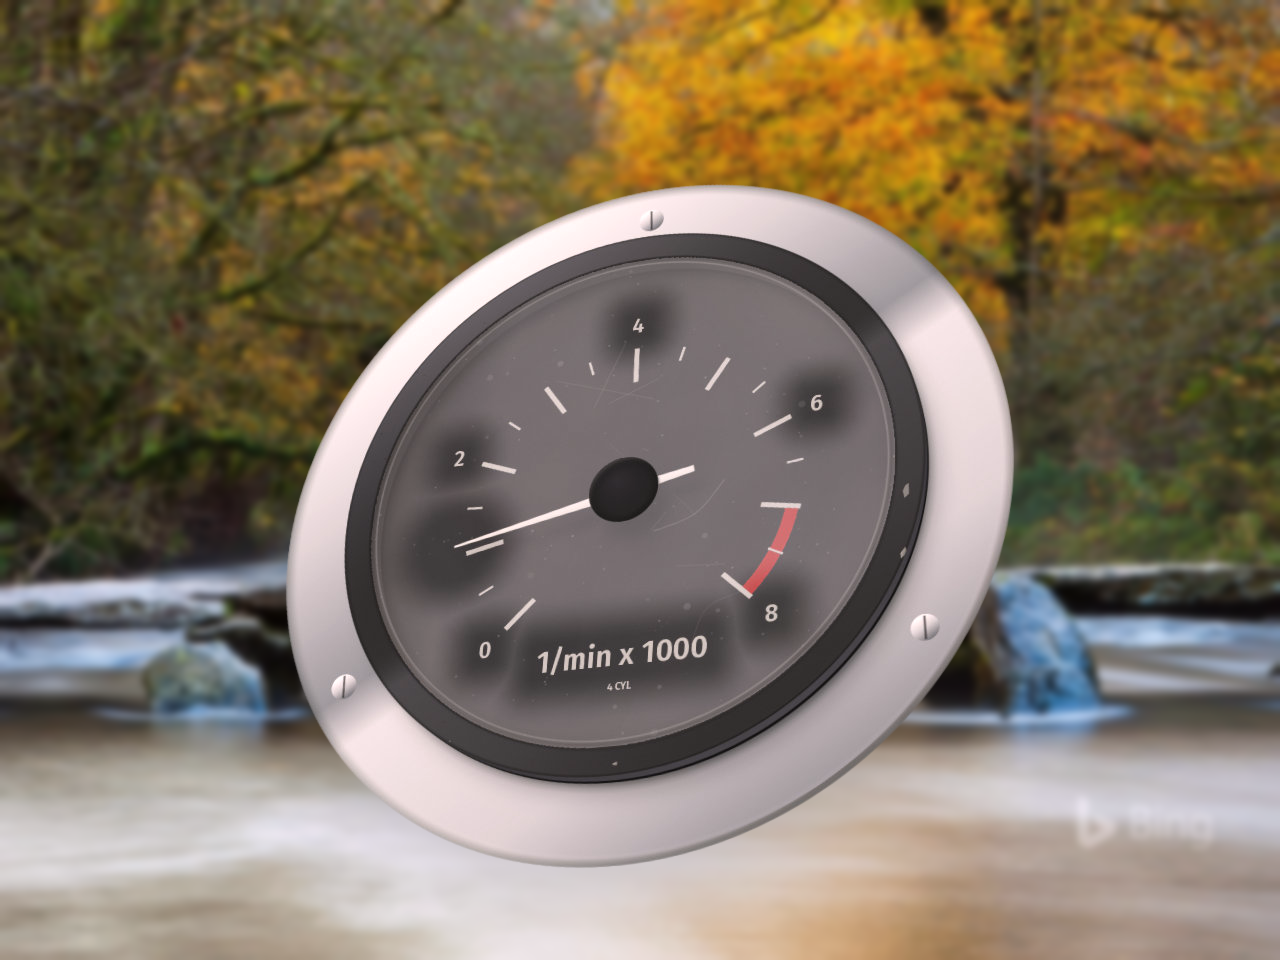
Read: 1000 rpm
